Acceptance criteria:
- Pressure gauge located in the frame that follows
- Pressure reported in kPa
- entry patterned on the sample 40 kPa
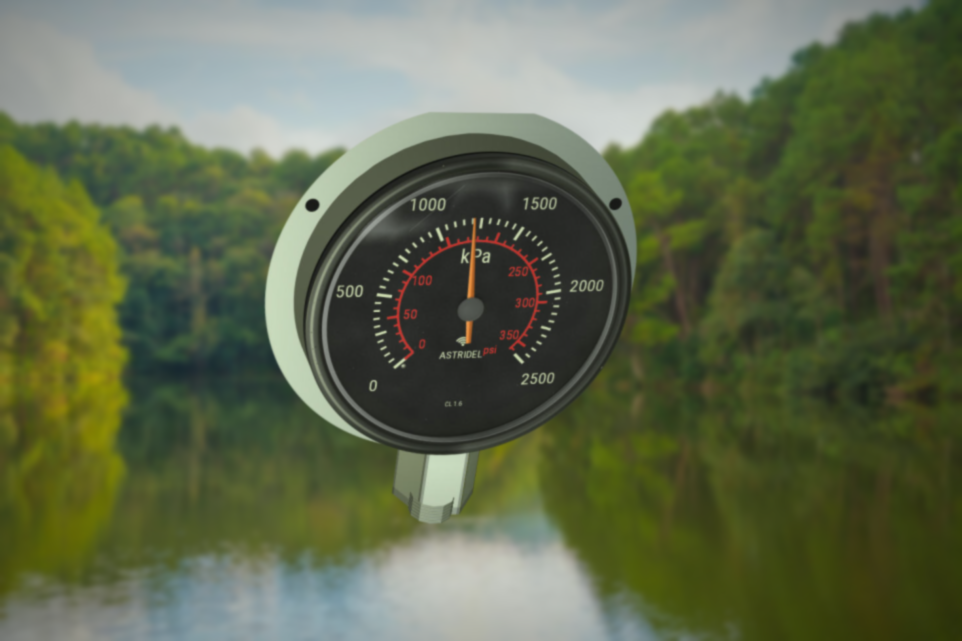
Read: 1200 kPa
